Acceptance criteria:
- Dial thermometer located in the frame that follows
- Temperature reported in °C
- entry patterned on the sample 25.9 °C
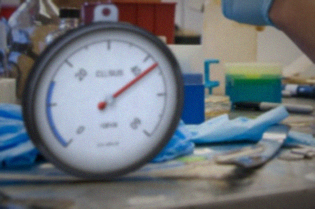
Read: 42.5 °C
